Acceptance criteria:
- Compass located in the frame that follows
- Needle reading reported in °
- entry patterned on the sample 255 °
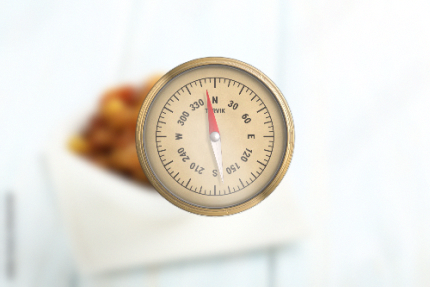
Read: 350 °
